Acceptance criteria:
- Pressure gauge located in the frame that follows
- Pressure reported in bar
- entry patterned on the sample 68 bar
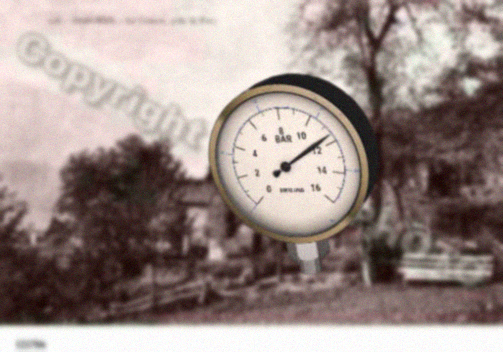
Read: 11.5 bar
